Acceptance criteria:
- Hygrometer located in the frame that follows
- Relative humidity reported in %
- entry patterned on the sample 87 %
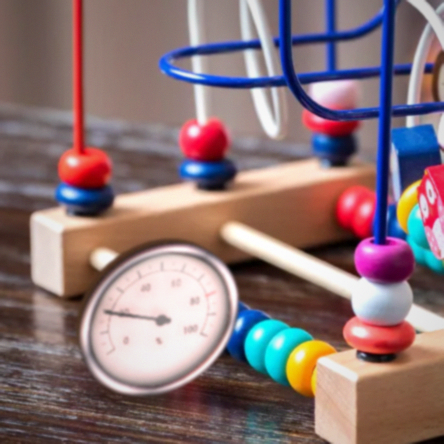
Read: 20 %
